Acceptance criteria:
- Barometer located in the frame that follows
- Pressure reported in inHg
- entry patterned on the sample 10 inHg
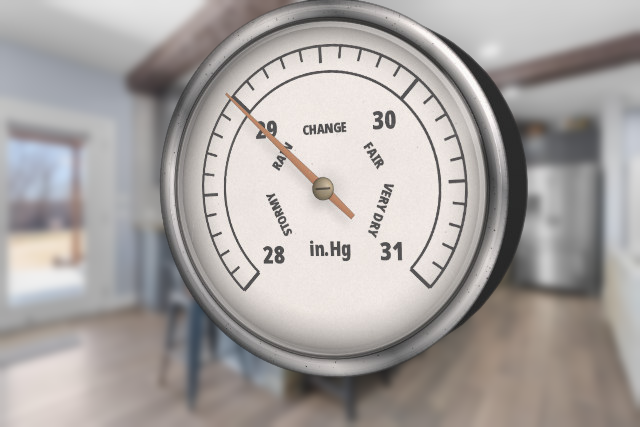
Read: 29 inHg
